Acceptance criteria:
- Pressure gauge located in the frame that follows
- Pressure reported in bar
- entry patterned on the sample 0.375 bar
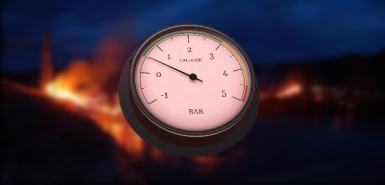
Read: 0.5 bar
